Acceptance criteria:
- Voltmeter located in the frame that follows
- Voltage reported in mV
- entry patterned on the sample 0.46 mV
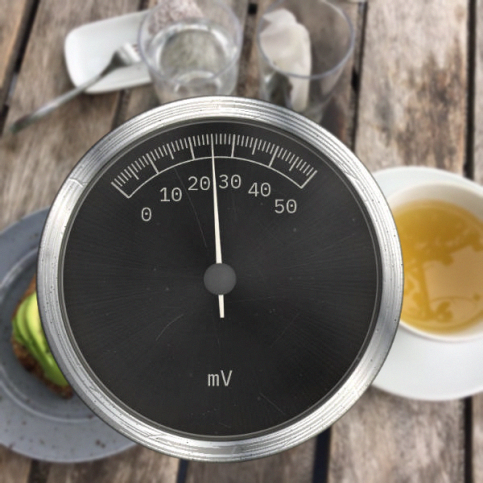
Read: 25 mV
